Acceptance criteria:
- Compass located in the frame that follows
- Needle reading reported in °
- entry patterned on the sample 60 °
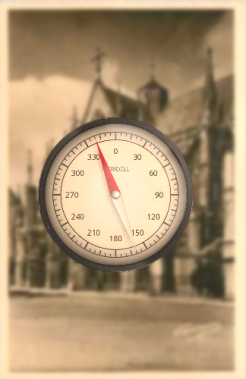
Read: 340 °
